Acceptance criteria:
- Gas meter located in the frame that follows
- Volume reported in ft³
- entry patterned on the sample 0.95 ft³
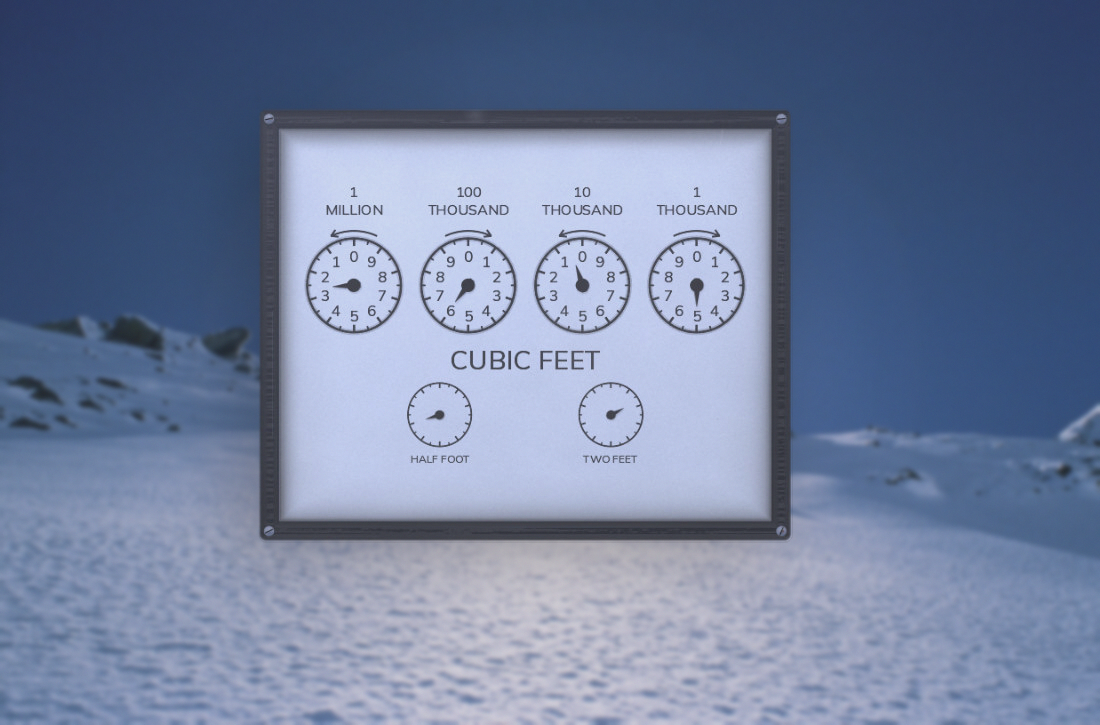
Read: 260500 ft³
